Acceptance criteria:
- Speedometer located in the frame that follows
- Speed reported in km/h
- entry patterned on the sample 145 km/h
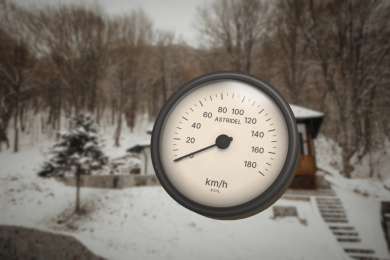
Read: 0 km/h
